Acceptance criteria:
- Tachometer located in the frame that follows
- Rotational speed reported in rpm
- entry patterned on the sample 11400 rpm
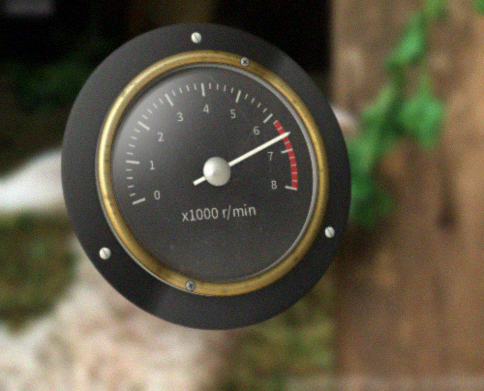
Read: 6600 rpm
